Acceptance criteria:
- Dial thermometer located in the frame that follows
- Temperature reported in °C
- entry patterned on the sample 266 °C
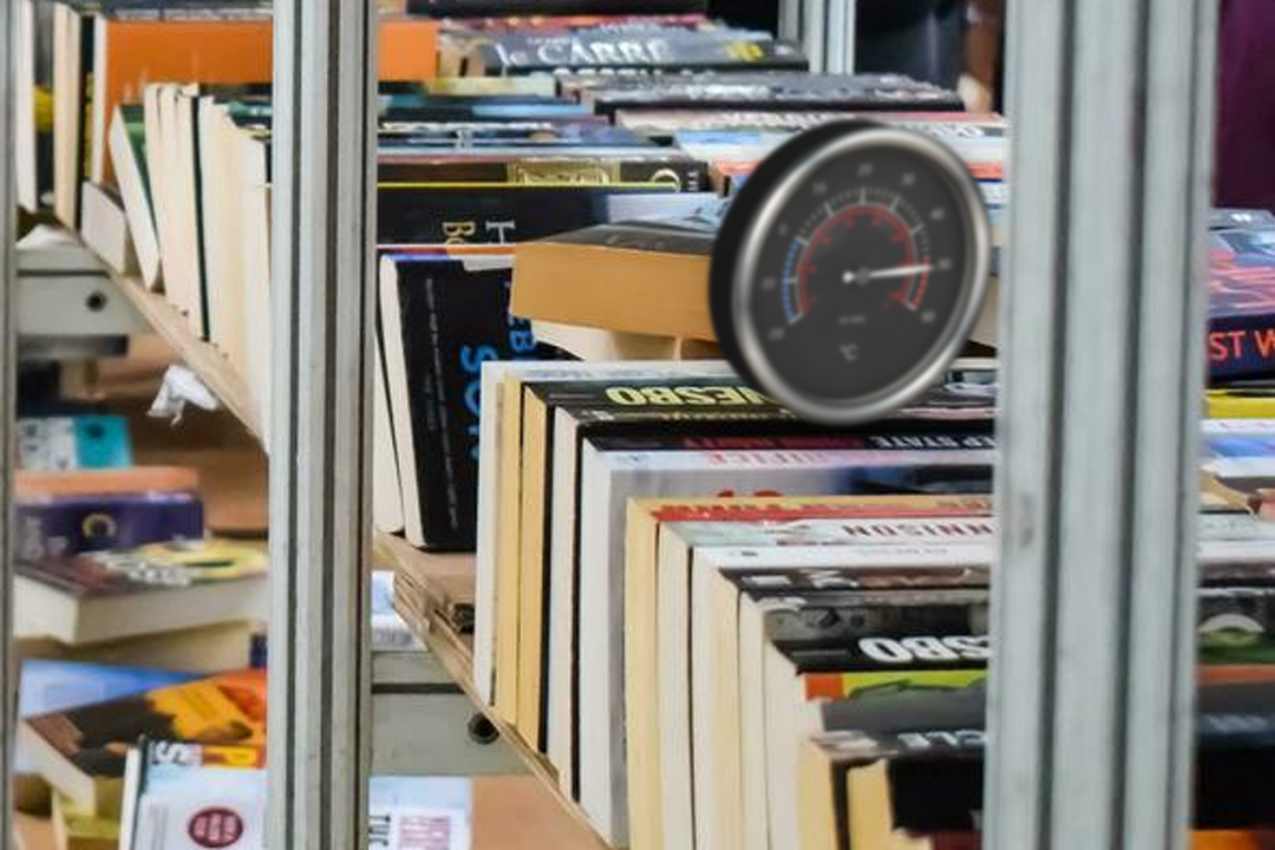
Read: 50 °C
